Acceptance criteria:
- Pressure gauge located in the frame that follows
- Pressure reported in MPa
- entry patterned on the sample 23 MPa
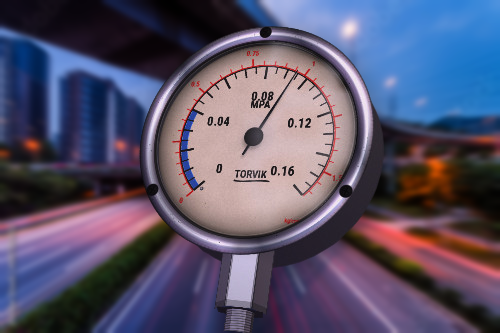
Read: 0.095 MPa
